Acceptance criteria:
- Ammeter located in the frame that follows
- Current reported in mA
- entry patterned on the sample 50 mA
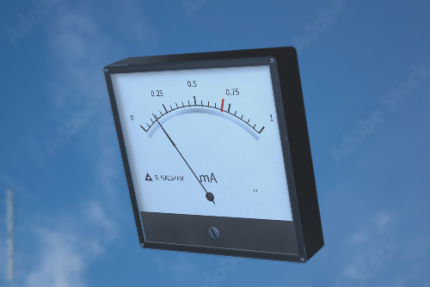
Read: 0.15 mA
